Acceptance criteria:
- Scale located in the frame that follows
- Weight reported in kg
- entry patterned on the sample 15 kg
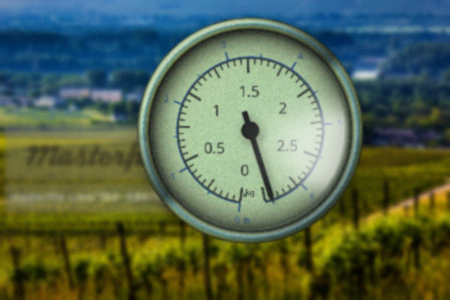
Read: 2.95 kg
